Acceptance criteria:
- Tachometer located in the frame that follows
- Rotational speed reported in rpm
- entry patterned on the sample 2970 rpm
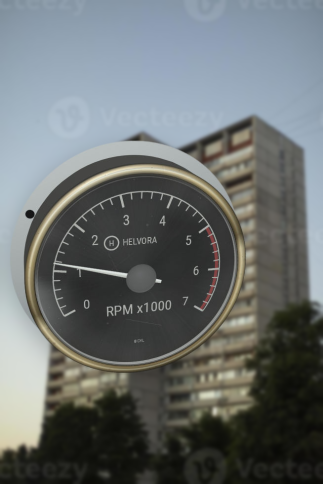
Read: 1200 rpm
